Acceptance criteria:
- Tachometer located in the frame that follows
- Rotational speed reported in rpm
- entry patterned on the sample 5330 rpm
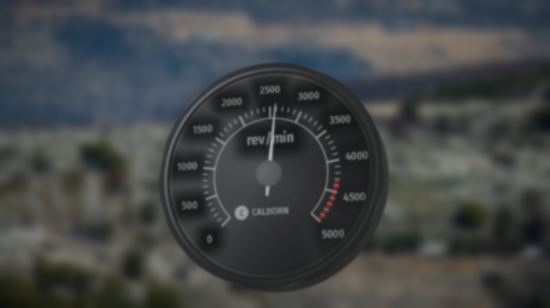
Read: 2600 rpm
